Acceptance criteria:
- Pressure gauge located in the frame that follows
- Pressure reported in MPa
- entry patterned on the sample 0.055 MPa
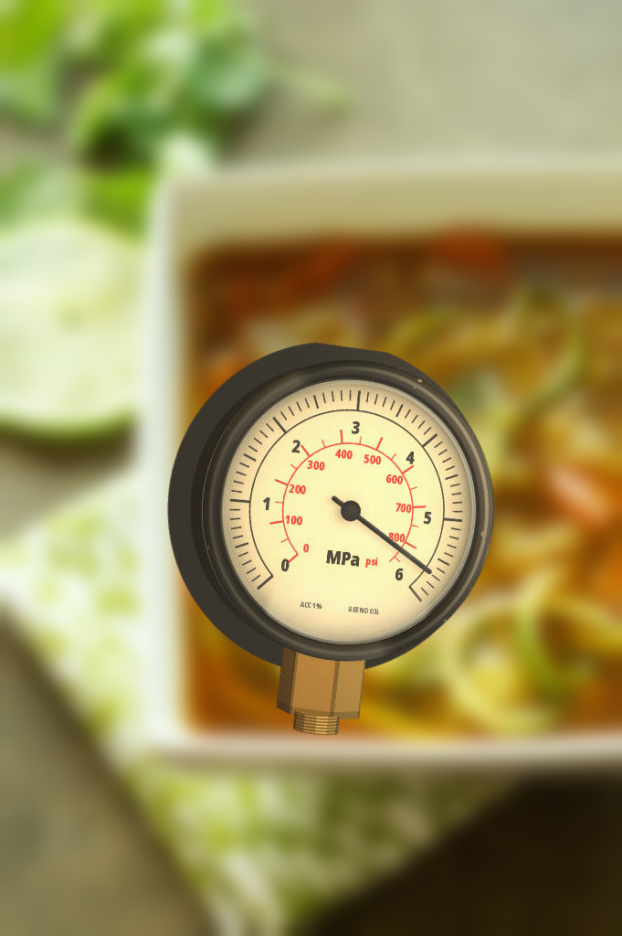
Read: 5.7 MPa
